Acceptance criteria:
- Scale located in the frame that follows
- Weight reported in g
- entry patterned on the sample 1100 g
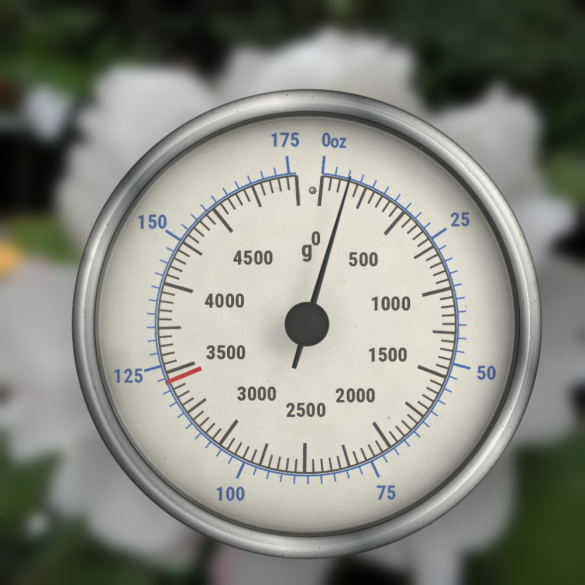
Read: 150 g
